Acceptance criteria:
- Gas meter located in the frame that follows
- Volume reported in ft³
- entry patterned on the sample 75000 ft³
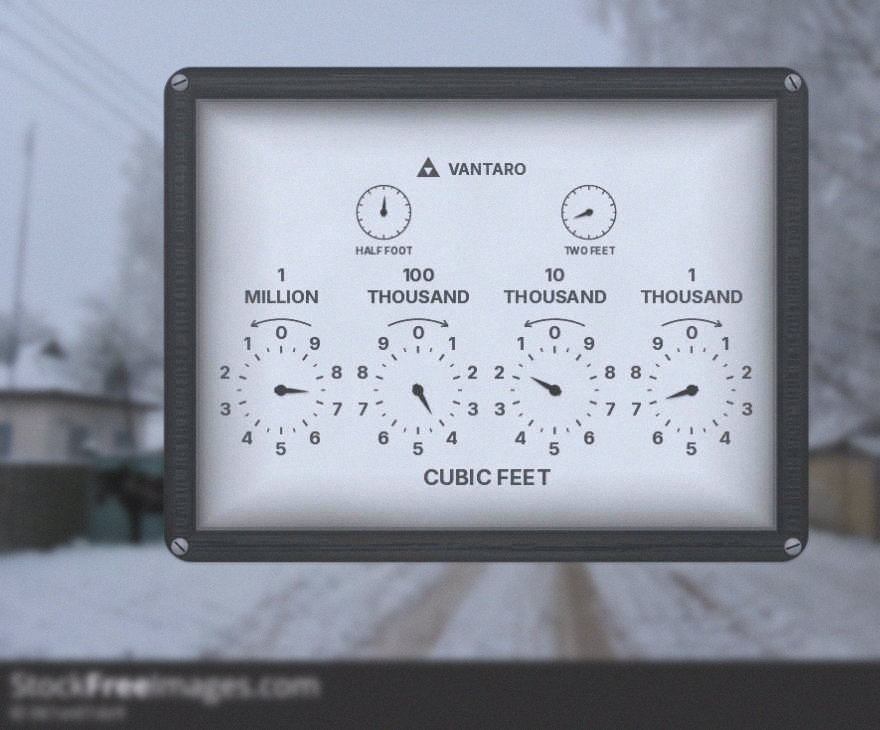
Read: 741700 ft³
